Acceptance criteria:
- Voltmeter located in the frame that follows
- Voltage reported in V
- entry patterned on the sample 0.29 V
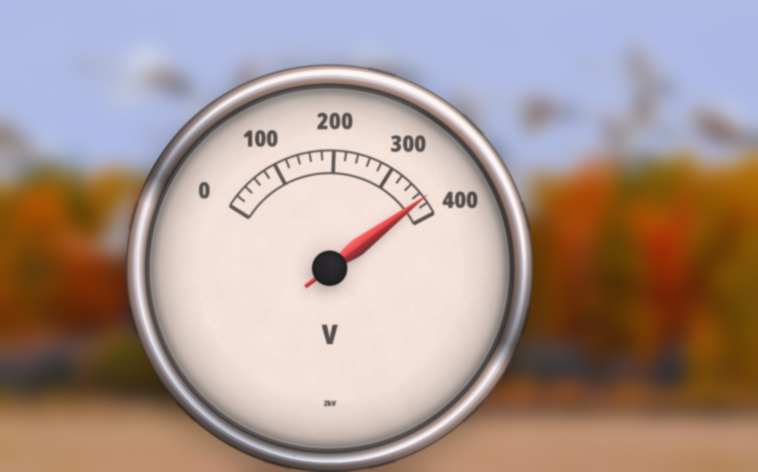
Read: 370 V
